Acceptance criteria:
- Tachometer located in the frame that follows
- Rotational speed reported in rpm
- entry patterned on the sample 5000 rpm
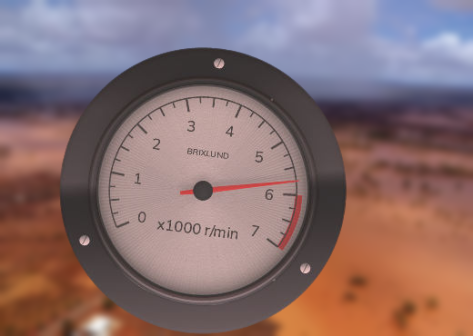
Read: 5750 rpm
